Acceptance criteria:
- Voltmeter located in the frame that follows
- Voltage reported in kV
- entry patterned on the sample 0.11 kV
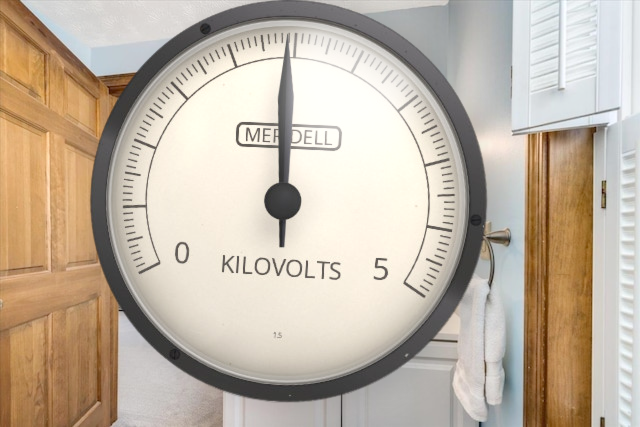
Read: 2.45 kV
